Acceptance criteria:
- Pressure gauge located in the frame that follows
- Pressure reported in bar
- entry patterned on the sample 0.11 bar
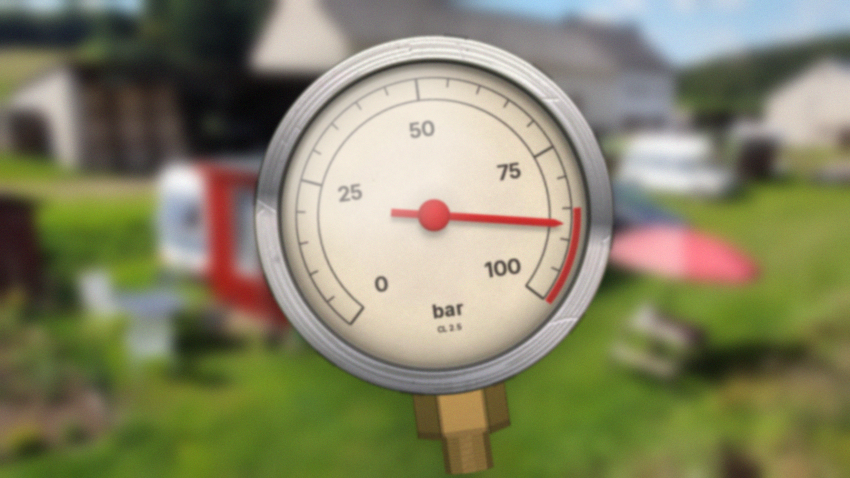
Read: 87.5 bar
